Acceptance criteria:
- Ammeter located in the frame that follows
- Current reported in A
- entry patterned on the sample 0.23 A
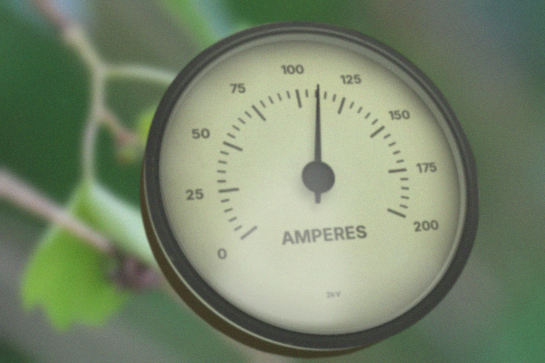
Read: 110 A
